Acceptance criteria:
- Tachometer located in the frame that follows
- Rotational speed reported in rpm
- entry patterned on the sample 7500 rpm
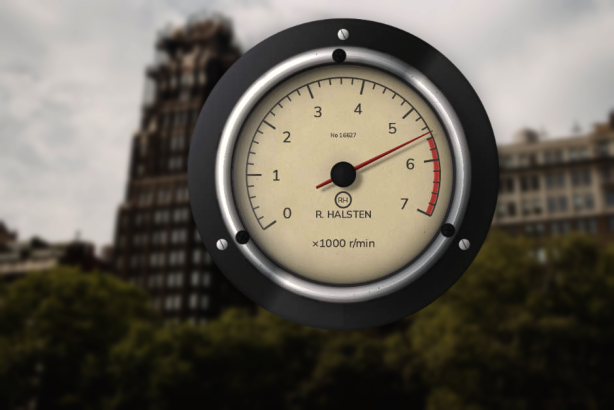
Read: 5500 rpm
